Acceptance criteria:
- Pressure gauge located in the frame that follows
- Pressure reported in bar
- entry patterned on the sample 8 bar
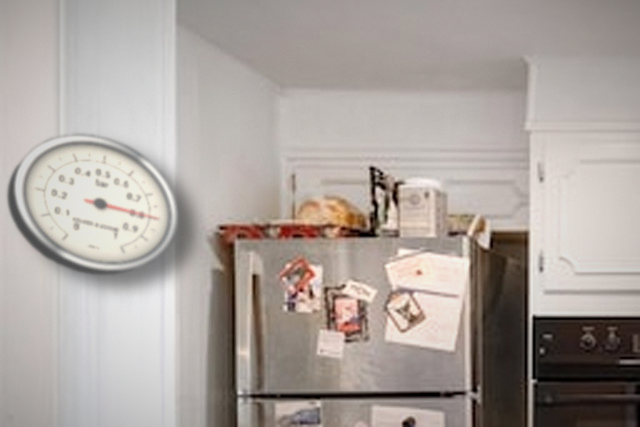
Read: 0.8 bar
